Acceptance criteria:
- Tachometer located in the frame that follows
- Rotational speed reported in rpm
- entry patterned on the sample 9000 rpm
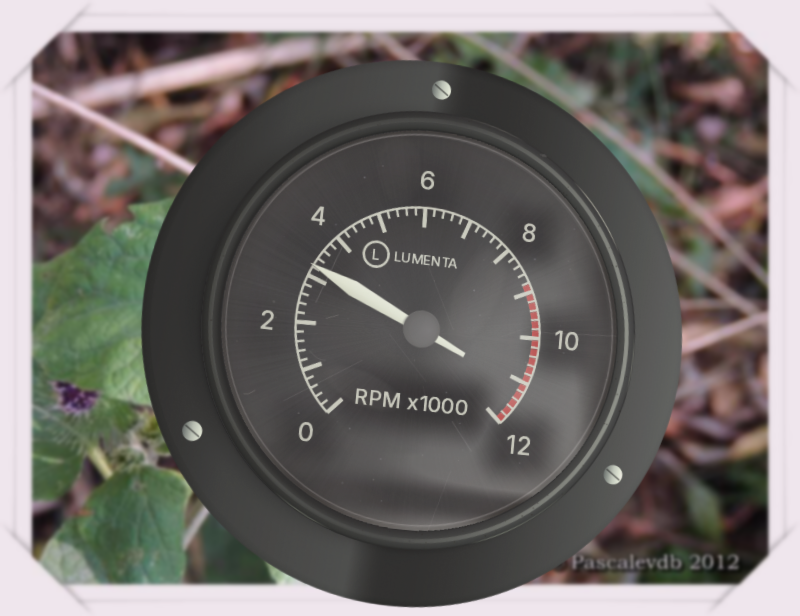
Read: 3200 rpm
